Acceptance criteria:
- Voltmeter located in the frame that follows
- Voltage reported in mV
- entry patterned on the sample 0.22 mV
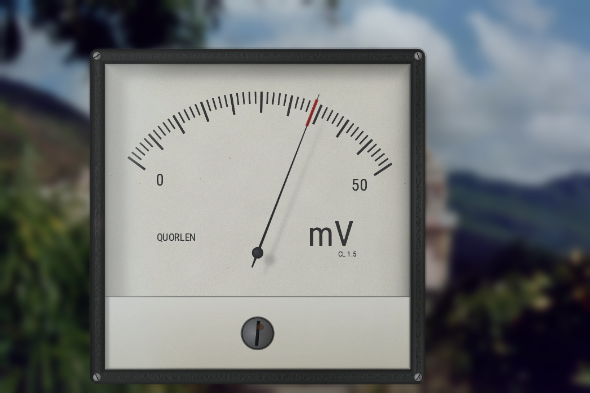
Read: 34 mV
